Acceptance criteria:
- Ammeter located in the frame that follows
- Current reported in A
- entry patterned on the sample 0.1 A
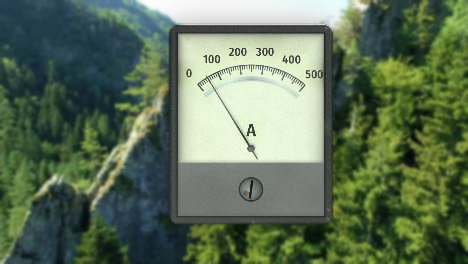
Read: 50 A
